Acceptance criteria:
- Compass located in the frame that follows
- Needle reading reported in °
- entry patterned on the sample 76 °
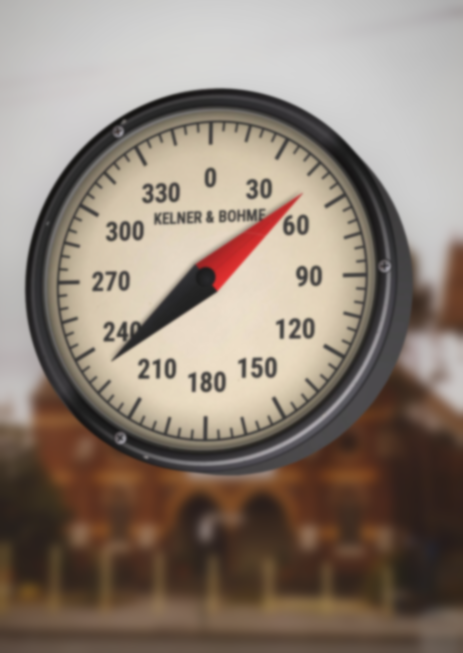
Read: 50 °
